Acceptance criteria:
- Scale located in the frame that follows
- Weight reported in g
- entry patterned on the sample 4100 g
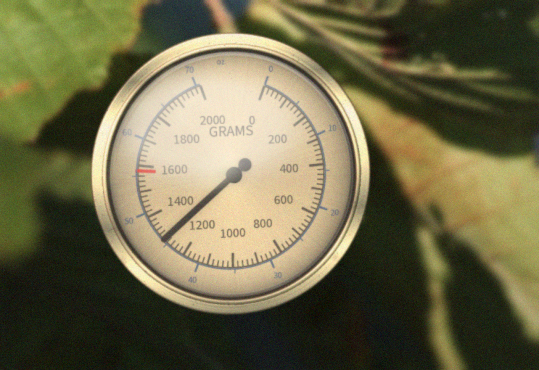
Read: 1300 g
